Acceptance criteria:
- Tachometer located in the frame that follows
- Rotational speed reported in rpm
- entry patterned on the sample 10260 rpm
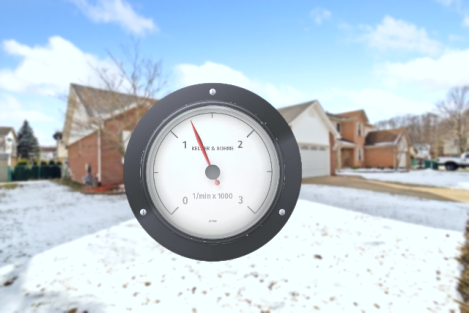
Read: 1250 rpm
